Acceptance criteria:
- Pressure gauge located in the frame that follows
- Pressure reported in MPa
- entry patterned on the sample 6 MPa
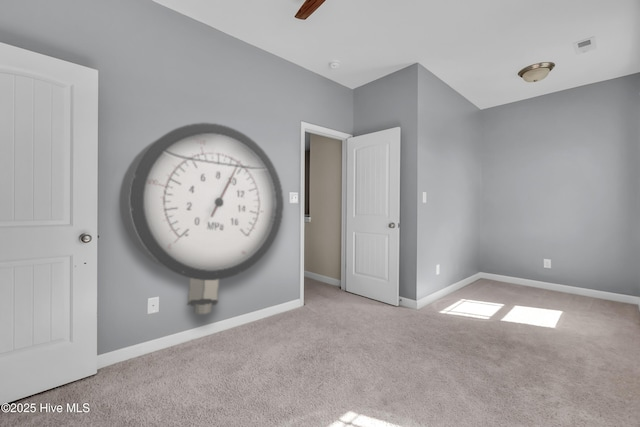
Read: 9.5 MPa
